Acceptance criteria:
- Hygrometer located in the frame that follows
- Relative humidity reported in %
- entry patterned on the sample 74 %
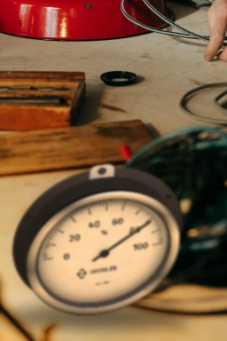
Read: 80 %
